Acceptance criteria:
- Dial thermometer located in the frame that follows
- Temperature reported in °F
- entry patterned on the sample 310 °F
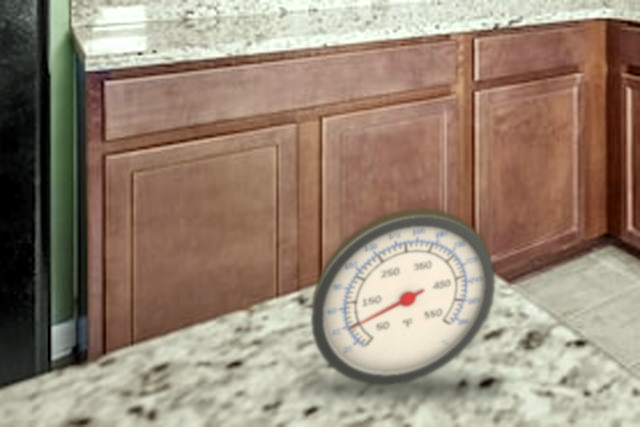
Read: 100 °F
